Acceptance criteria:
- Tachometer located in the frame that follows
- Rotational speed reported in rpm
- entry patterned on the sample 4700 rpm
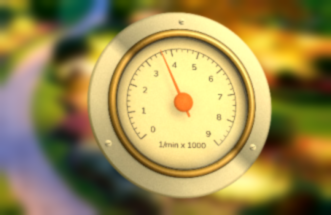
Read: 3600 rpm
